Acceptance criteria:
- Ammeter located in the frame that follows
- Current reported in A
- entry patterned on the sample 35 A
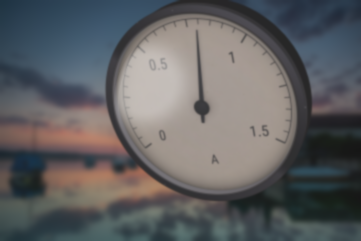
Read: 0.8 A
